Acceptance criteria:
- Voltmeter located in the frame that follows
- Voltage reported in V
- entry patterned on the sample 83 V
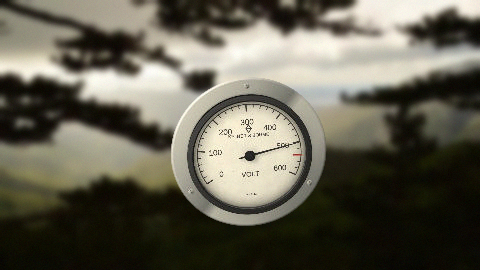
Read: 500 V
